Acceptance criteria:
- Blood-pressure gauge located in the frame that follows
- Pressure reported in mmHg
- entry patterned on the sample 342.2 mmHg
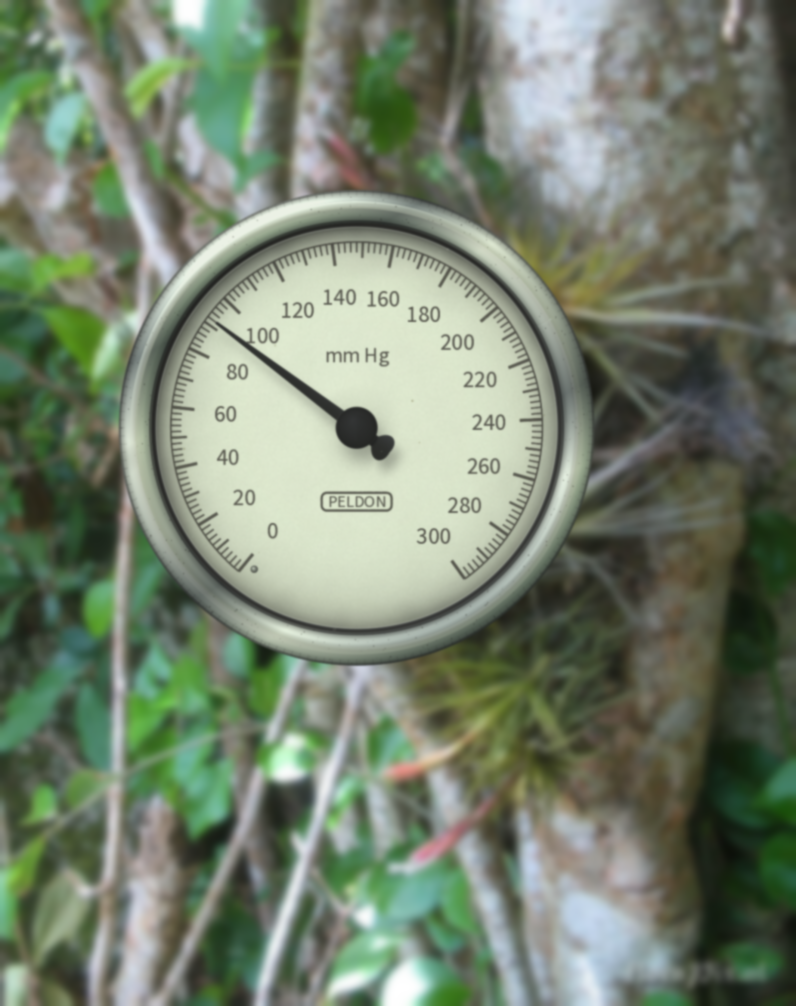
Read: 92 mmHg
